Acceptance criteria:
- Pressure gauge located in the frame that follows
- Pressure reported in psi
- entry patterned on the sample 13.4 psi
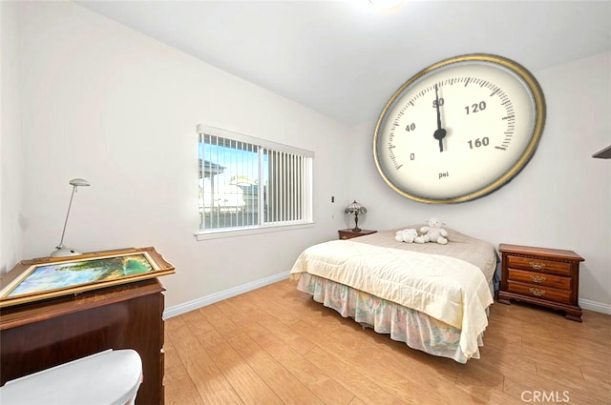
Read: 80 psi
